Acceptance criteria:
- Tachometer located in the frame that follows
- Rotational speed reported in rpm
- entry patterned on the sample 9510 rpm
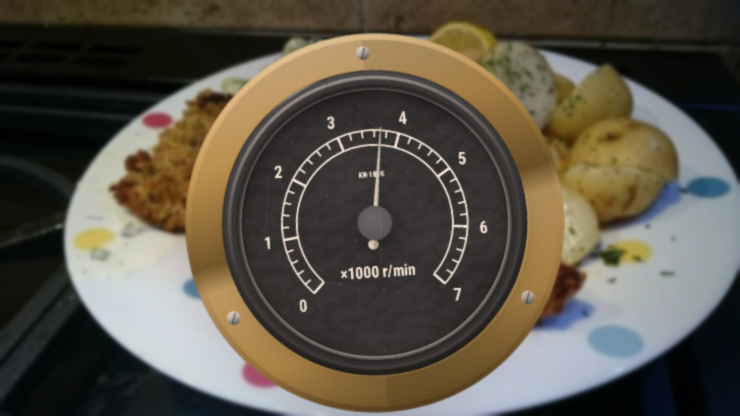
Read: 3700 rpm
